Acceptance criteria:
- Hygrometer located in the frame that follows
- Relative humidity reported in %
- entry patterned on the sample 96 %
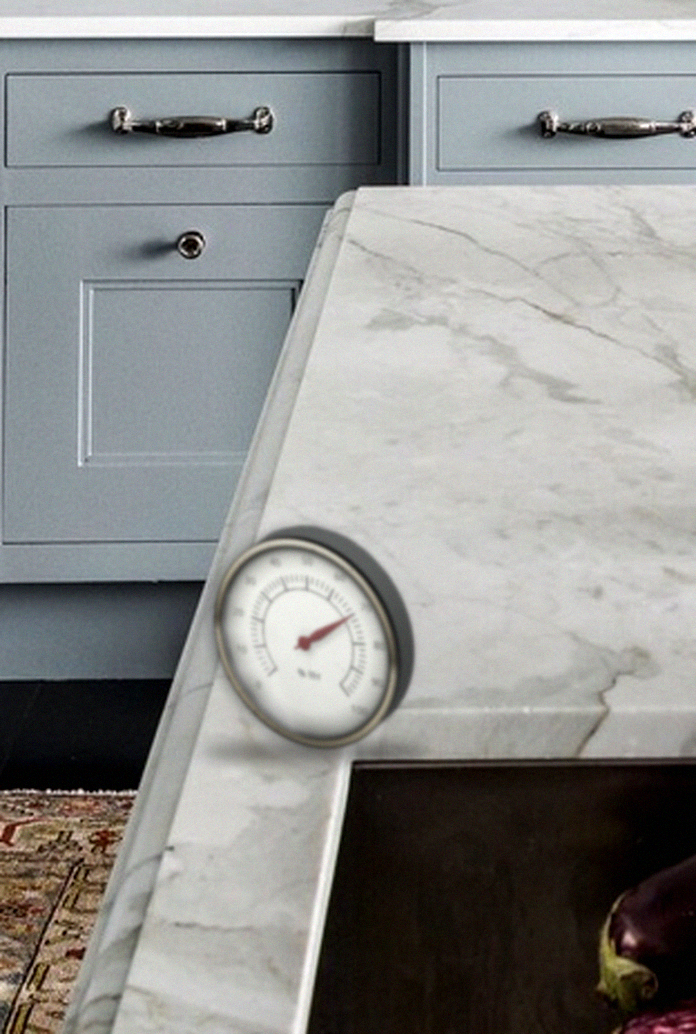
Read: 70 %
